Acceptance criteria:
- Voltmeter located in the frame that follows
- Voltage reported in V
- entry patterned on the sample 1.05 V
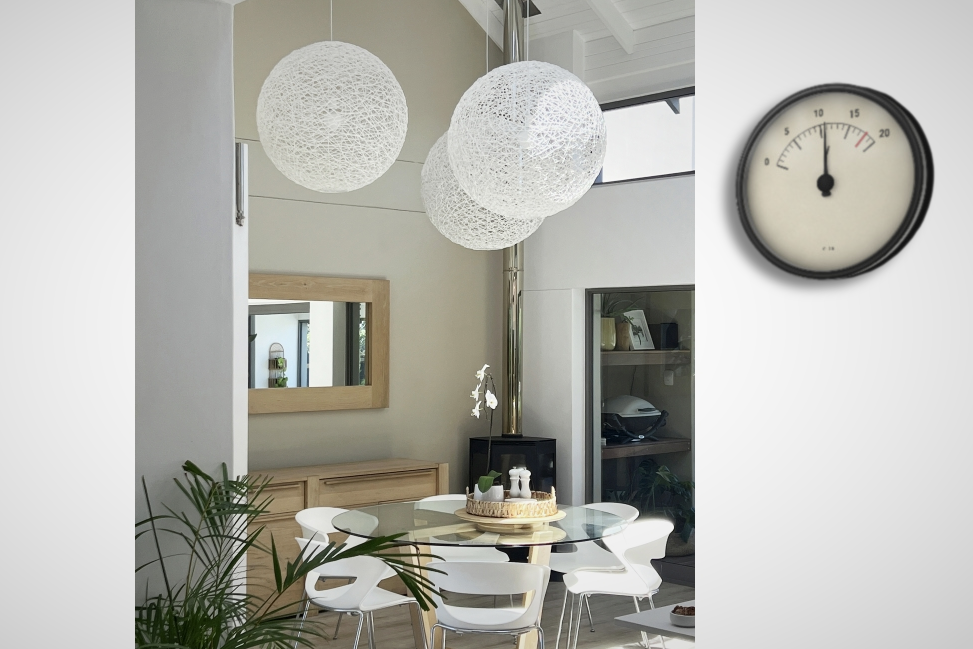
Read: 11 V
